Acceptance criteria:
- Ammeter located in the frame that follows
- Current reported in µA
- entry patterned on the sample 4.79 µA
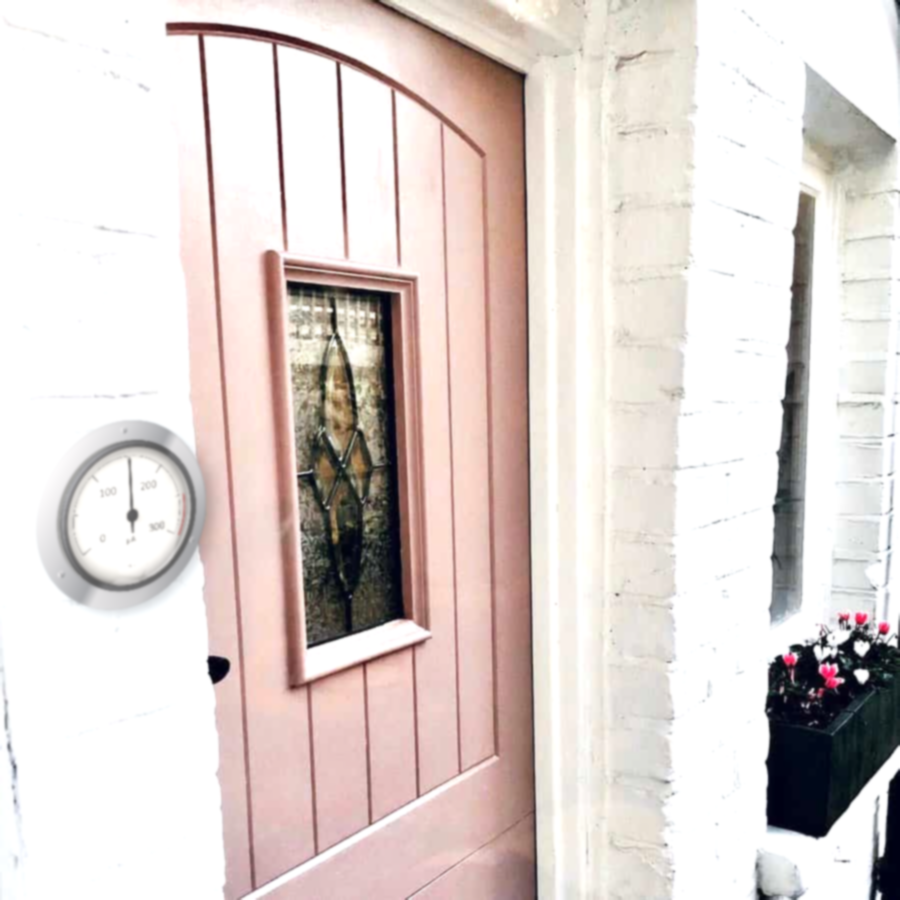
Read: 150 µA
